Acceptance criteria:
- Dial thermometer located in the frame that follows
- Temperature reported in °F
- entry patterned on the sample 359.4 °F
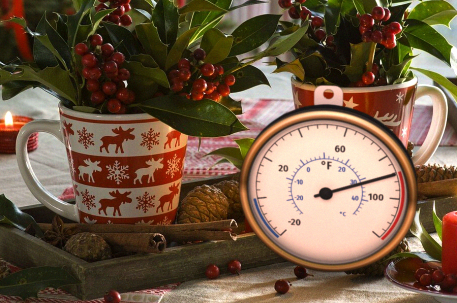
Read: 88 °F
